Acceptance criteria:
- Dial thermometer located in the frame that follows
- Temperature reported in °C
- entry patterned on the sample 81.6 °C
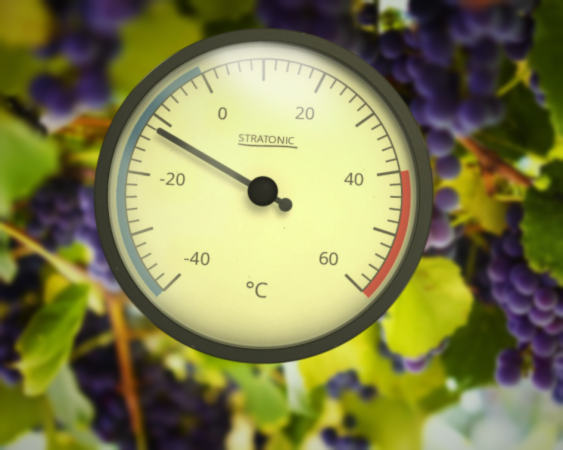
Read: -12 °C
